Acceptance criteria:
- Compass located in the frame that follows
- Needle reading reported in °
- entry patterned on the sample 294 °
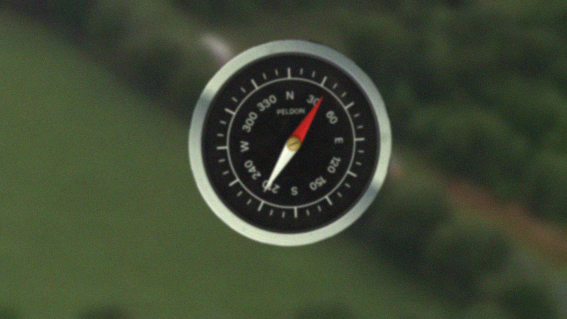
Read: 35 °
